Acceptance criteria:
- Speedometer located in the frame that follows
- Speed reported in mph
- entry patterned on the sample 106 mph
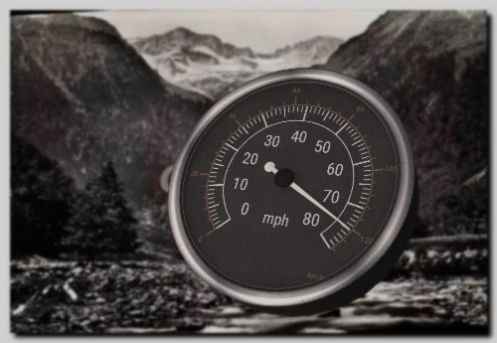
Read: 75 mph
